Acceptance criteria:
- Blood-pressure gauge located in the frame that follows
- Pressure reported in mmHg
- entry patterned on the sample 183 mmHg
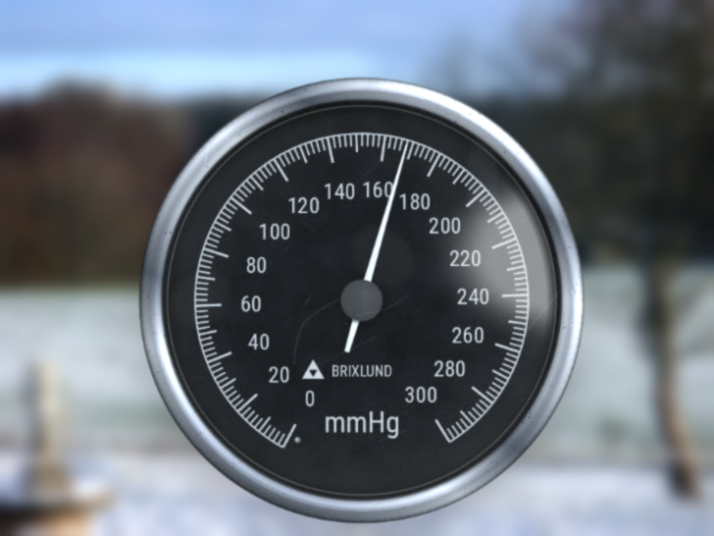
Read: 168 mmHg
